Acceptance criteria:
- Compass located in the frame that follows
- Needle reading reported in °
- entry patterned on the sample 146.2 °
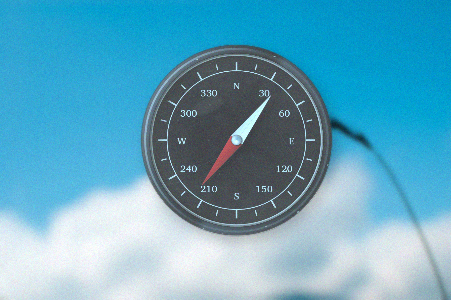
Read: 217.5 °
